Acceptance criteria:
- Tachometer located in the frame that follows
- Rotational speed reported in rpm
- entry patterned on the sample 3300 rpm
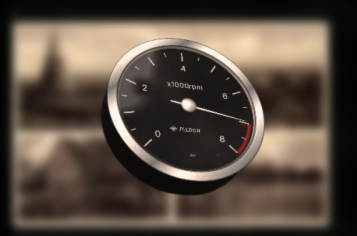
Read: 7000 rpm
